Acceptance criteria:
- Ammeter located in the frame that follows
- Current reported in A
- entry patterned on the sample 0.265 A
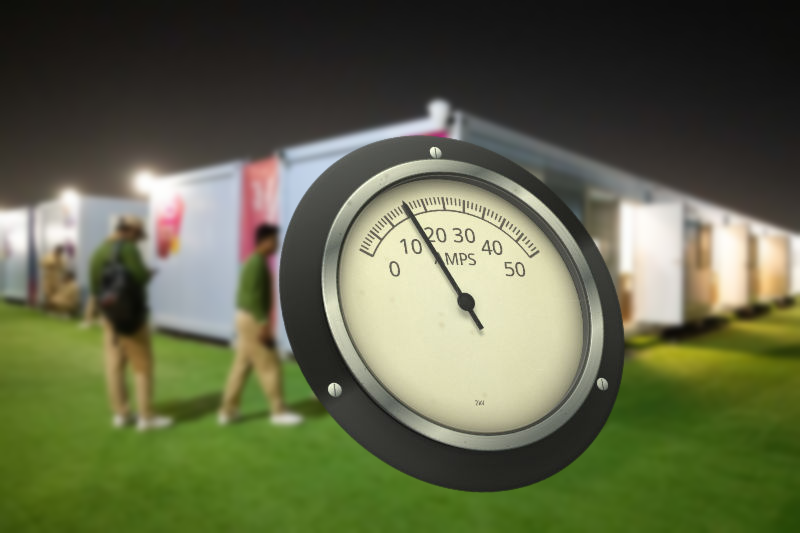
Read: 15 A
